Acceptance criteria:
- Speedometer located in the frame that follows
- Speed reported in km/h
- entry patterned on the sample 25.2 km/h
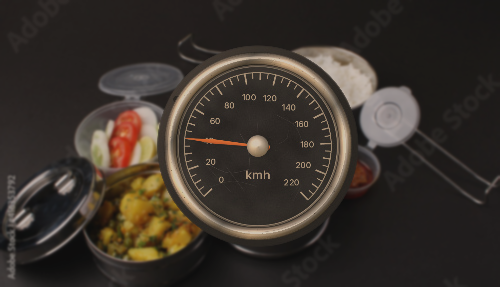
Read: 40 km/h
